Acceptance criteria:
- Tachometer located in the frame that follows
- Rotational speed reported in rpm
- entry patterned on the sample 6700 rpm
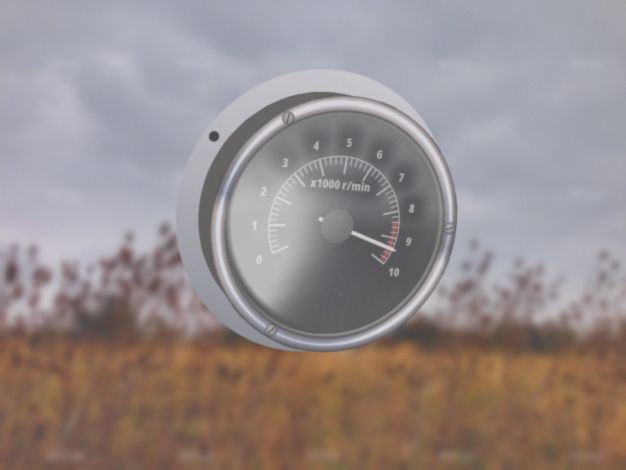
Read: 9400 rpm
